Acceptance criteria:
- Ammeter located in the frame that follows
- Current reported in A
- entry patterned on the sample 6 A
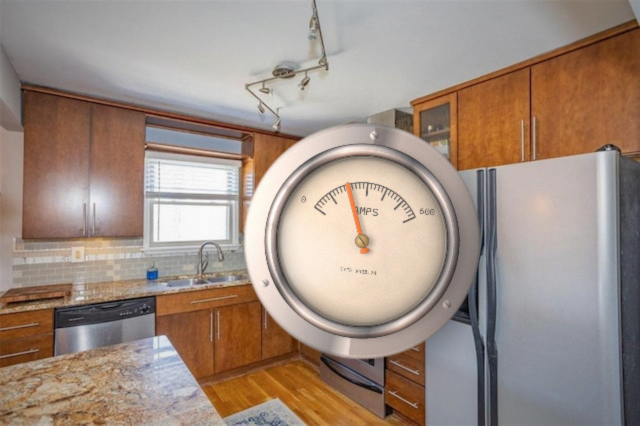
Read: 200 A
